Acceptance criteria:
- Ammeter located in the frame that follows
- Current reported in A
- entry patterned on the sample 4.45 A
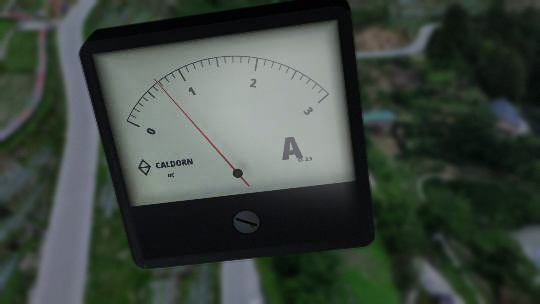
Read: 0.7 A
